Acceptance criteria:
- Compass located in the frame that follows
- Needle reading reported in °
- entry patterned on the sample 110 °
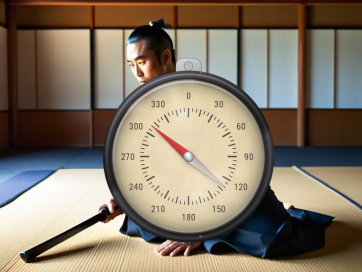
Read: 310 °
